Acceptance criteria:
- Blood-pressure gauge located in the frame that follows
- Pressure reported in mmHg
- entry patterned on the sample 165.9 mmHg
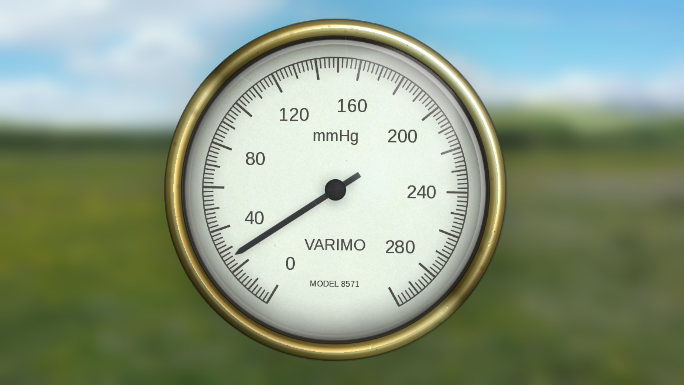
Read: 26 mmHg
